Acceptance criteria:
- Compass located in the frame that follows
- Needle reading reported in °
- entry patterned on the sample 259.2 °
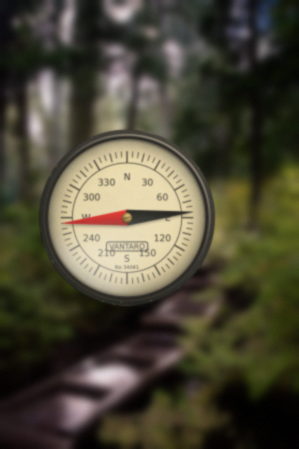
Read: 265 °
